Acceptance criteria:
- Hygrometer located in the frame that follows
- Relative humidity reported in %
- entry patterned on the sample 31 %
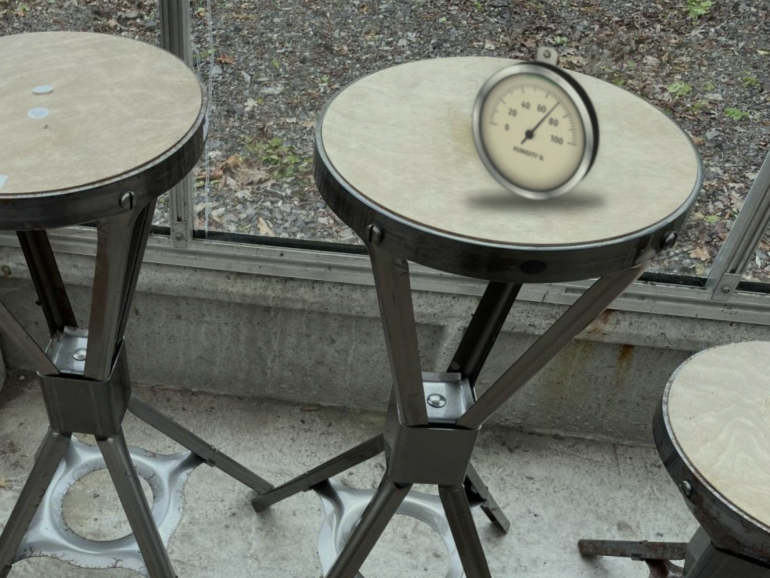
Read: 70 %
